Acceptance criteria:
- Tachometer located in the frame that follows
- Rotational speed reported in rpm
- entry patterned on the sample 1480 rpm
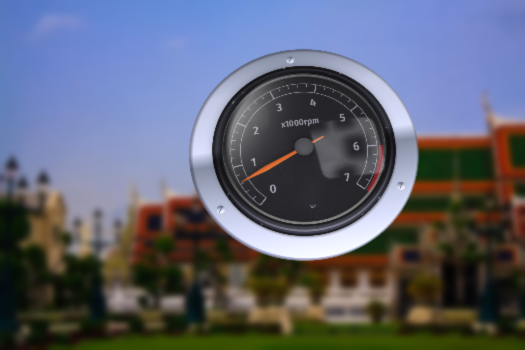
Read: 600 rpm
